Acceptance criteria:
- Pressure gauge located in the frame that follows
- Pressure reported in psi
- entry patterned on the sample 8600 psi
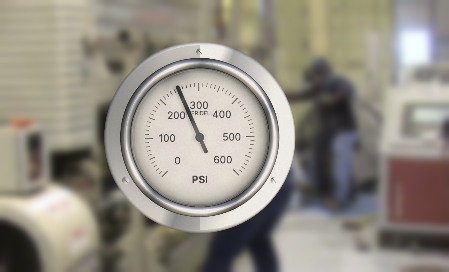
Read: 250 psi
